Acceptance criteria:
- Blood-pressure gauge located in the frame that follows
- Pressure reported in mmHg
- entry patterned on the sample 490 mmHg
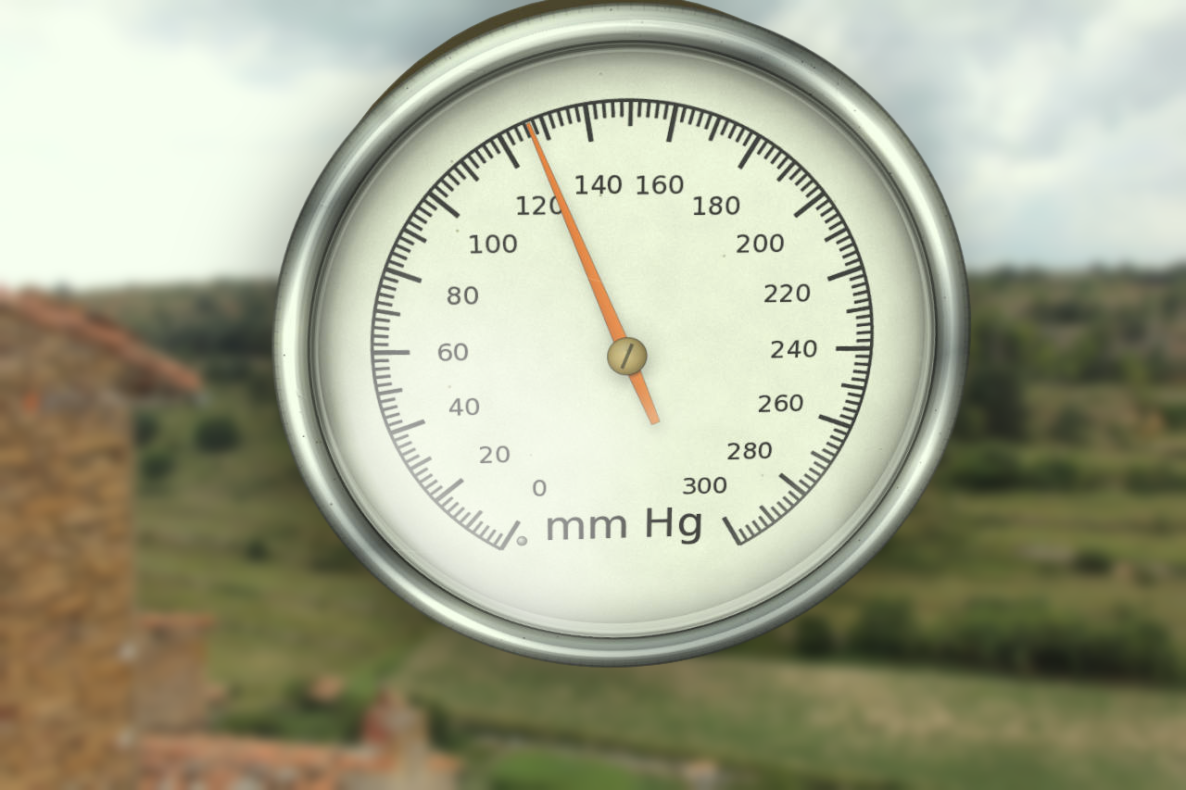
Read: 127 mmHg
